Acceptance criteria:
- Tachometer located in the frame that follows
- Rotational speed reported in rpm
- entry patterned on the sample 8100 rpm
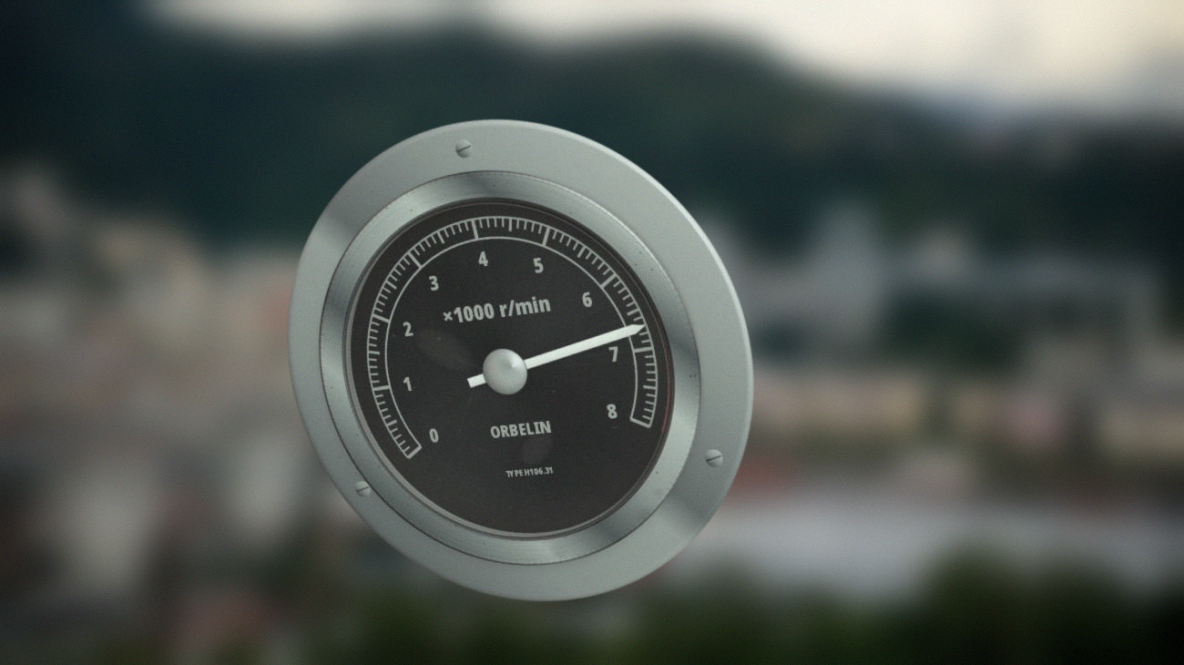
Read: 6700 rpm
